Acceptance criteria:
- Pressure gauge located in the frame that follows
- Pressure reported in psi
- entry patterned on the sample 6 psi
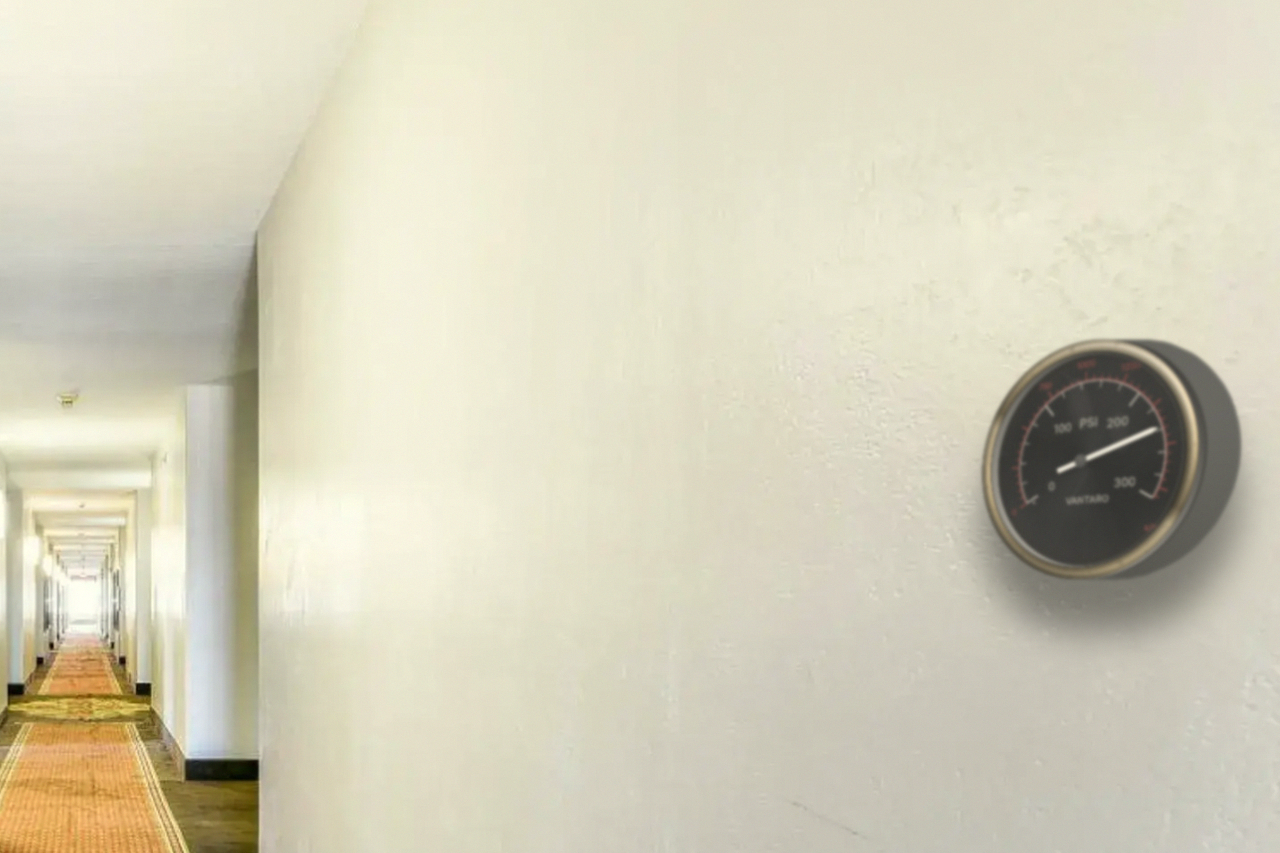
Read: 240 psi
